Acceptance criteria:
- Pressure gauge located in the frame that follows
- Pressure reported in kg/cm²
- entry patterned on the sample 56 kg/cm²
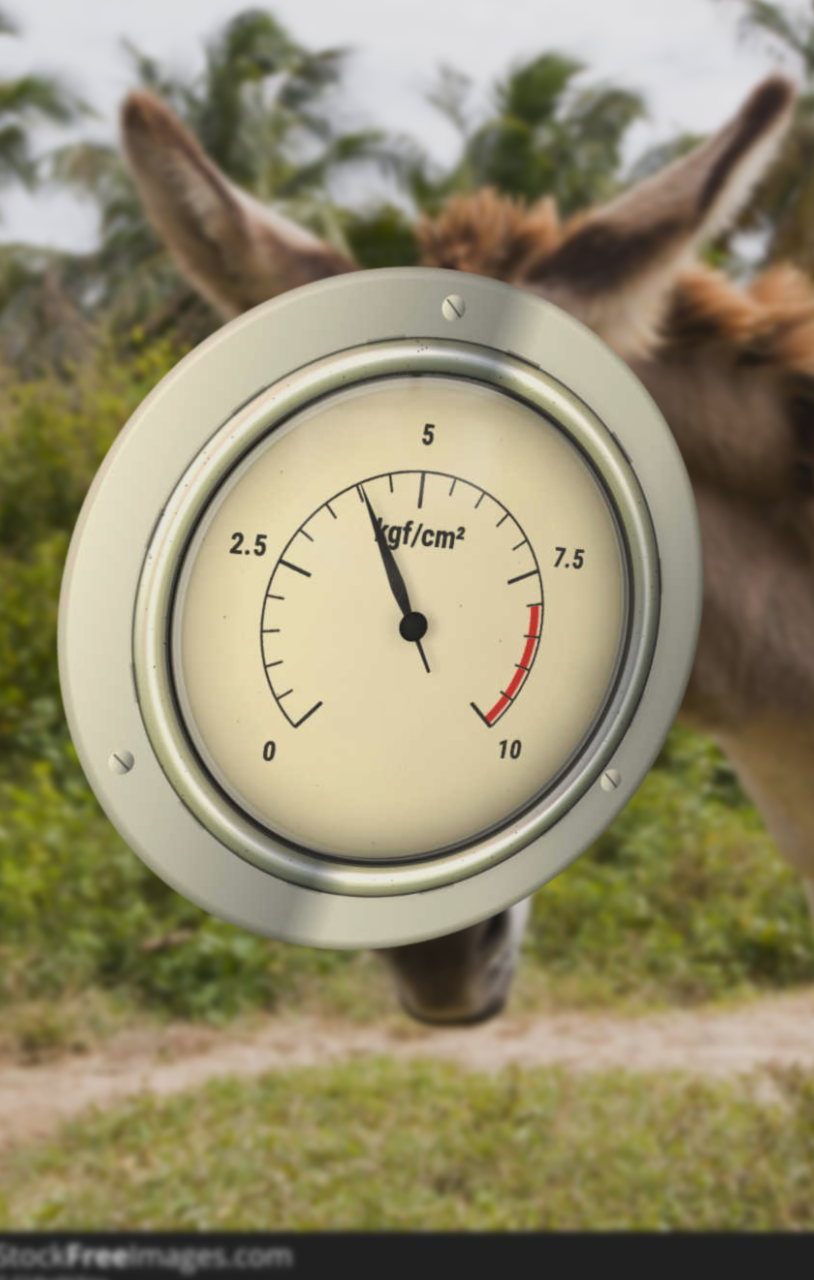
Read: 4 kg/cm²
